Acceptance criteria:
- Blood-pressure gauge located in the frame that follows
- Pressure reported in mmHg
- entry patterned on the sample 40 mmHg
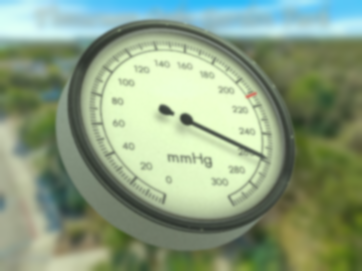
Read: 260 mmHg
